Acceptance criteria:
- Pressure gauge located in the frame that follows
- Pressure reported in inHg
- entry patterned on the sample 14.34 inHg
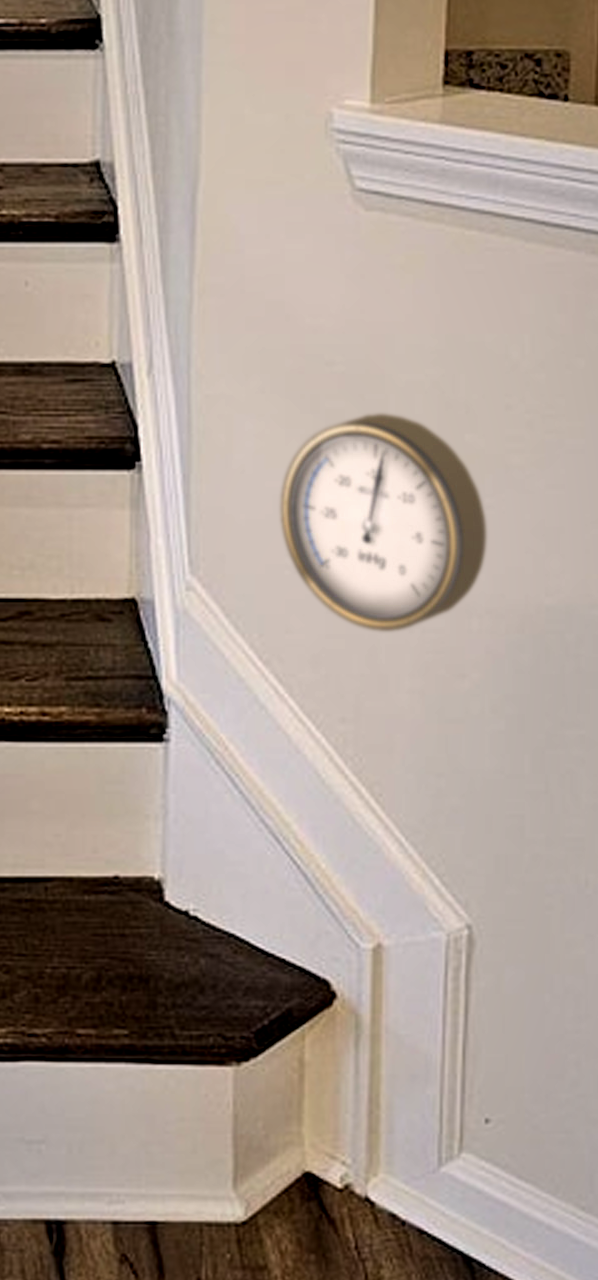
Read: -14 inHg
